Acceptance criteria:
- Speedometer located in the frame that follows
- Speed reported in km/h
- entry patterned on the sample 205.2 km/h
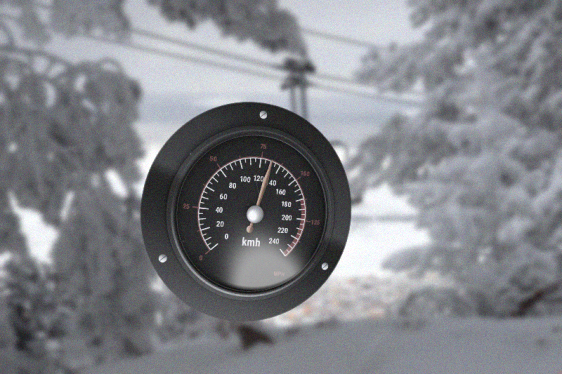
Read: 130 km/h
